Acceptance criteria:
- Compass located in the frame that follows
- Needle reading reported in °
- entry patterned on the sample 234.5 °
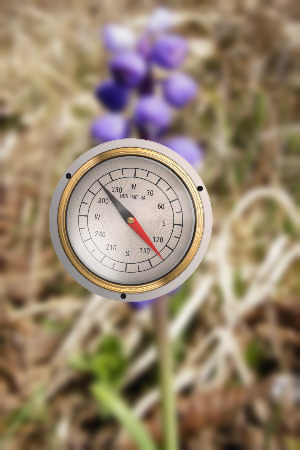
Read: 135 °
